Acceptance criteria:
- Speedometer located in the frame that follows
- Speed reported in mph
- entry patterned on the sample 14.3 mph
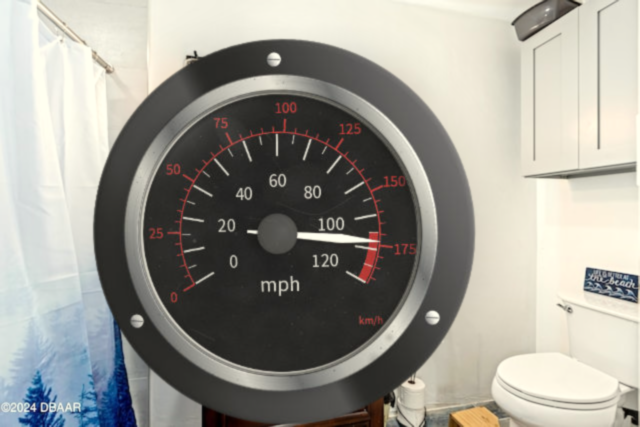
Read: 107.5 mph
